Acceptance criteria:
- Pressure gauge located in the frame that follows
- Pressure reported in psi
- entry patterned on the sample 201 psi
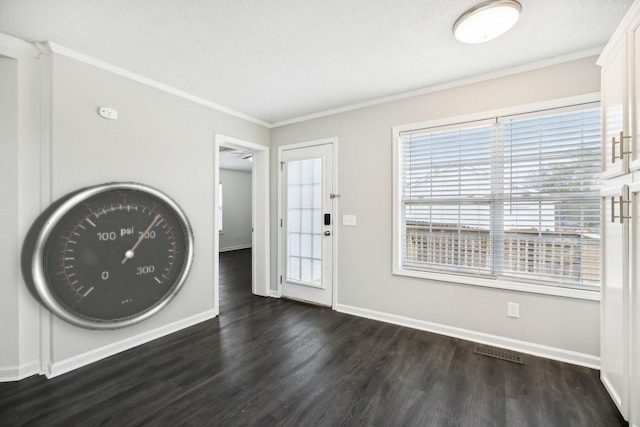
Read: 190 psi
